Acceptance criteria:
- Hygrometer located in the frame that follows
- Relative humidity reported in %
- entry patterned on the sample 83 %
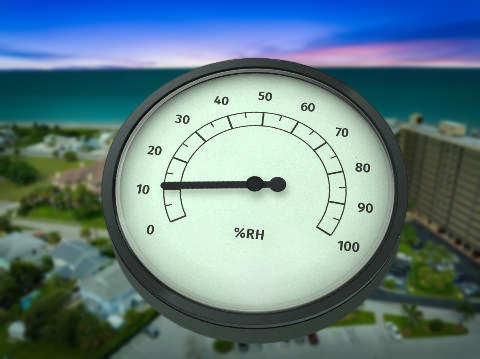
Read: 10 %
